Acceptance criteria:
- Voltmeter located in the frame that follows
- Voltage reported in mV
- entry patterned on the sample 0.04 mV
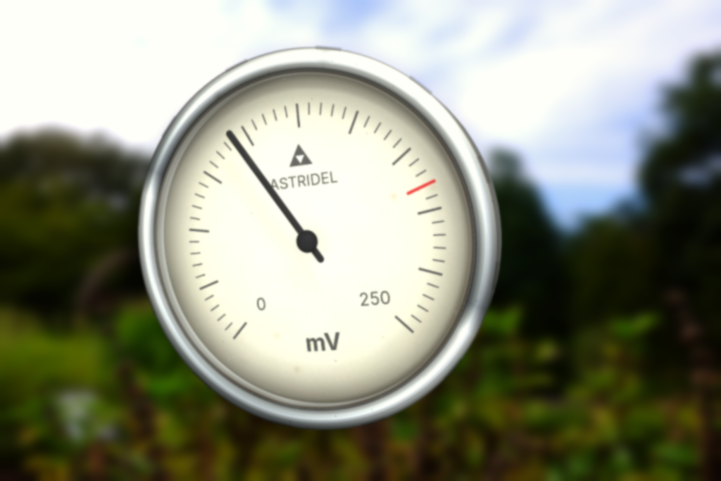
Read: 95 mV
